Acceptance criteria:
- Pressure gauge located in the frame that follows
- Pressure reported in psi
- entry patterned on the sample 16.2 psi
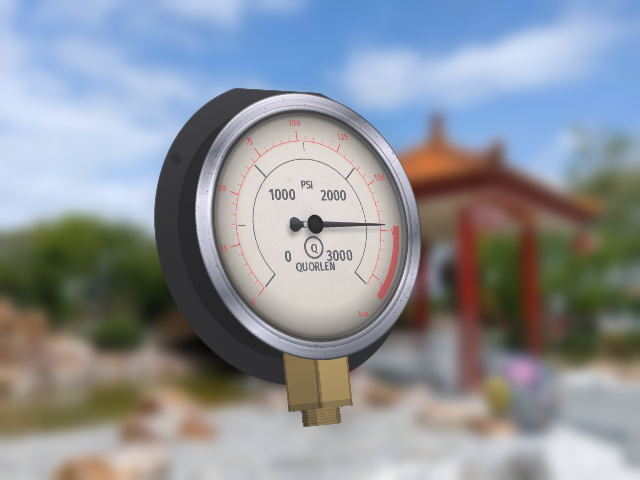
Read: 2500 psi
